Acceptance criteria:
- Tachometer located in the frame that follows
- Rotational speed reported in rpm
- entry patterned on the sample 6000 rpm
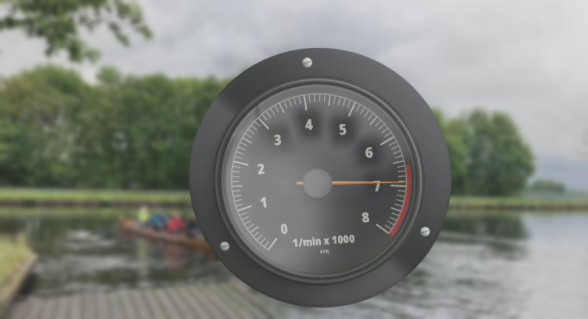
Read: 6900 rpm
